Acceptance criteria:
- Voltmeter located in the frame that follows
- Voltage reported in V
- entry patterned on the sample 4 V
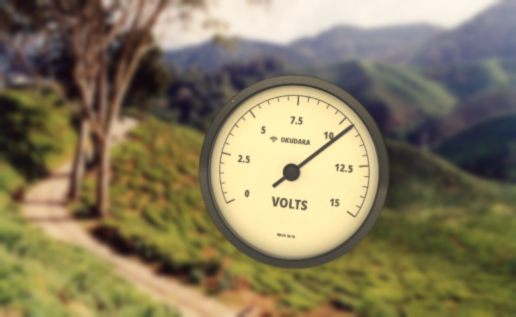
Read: 10.5 V
